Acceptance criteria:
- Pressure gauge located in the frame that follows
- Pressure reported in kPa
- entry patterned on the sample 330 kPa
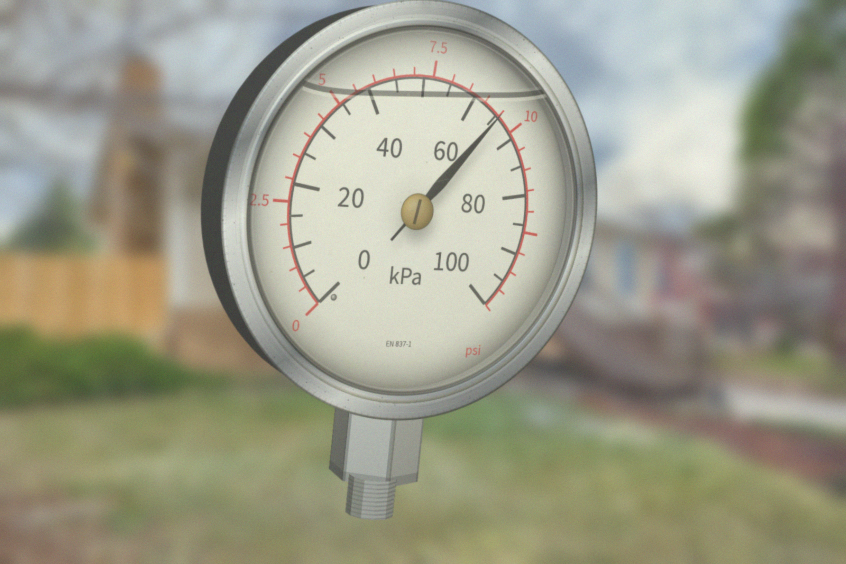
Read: 65 kPa
